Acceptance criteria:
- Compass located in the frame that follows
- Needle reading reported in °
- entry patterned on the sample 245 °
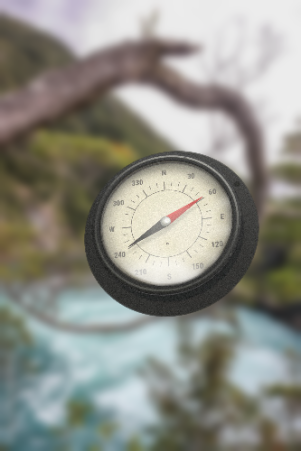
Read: 60 °
